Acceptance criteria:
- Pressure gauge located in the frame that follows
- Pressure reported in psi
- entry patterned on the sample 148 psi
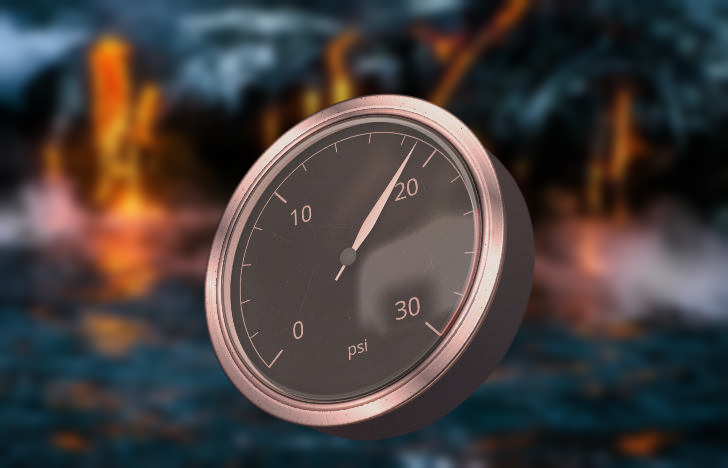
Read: 19 psi
